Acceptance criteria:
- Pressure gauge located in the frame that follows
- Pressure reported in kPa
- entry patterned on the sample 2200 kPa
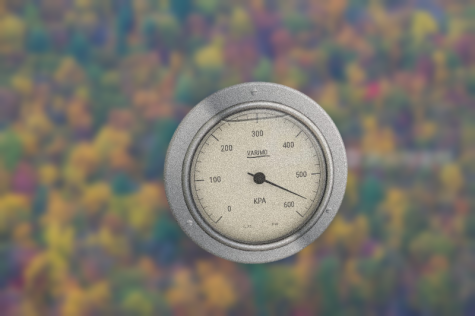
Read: 560 kPa
